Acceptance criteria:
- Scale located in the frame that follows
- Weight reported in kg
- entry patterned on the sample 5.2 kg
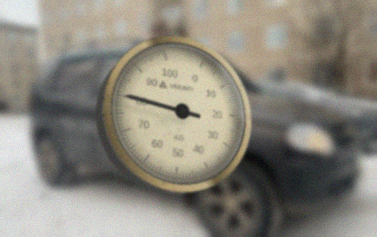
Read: 80 kg
